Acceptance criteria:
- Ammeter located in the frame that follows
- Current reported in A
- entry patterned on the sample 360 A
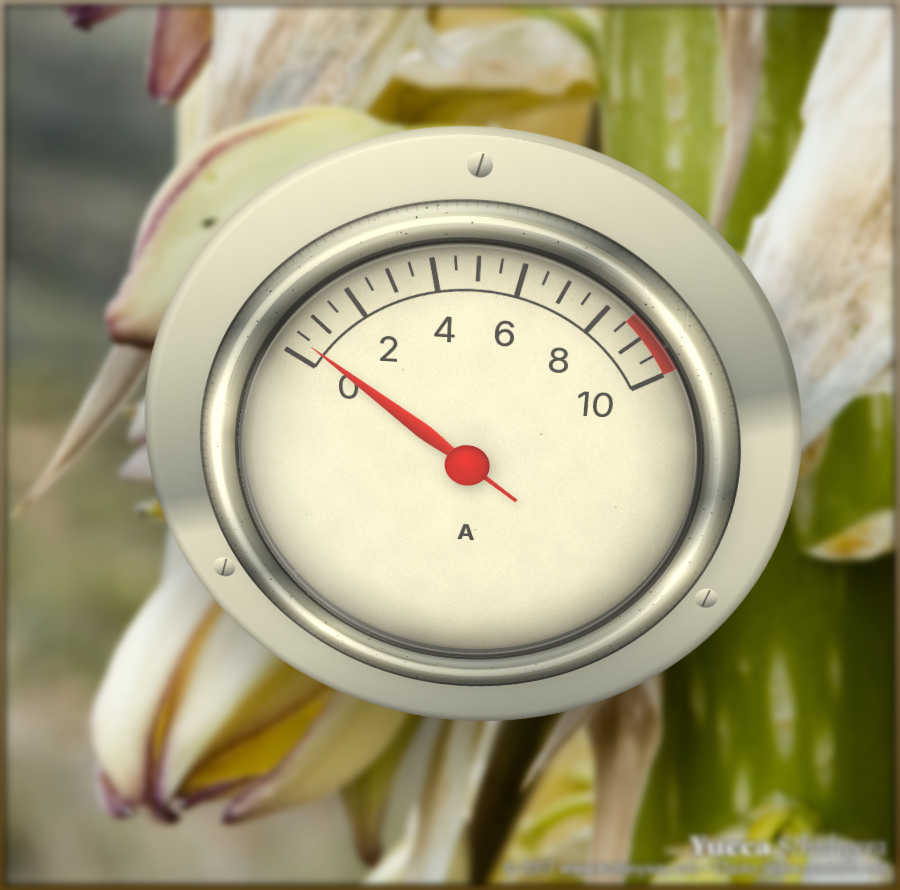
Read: 0.5 A
